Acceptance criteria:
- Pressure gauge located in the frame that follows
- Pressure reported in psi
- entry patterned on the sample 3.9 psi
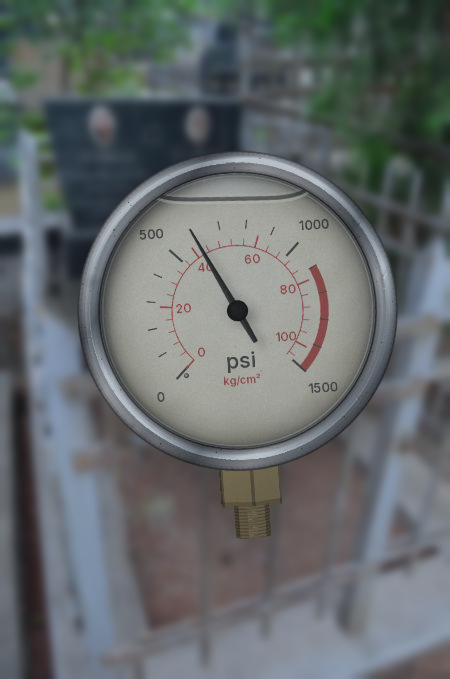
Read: 600 psi
